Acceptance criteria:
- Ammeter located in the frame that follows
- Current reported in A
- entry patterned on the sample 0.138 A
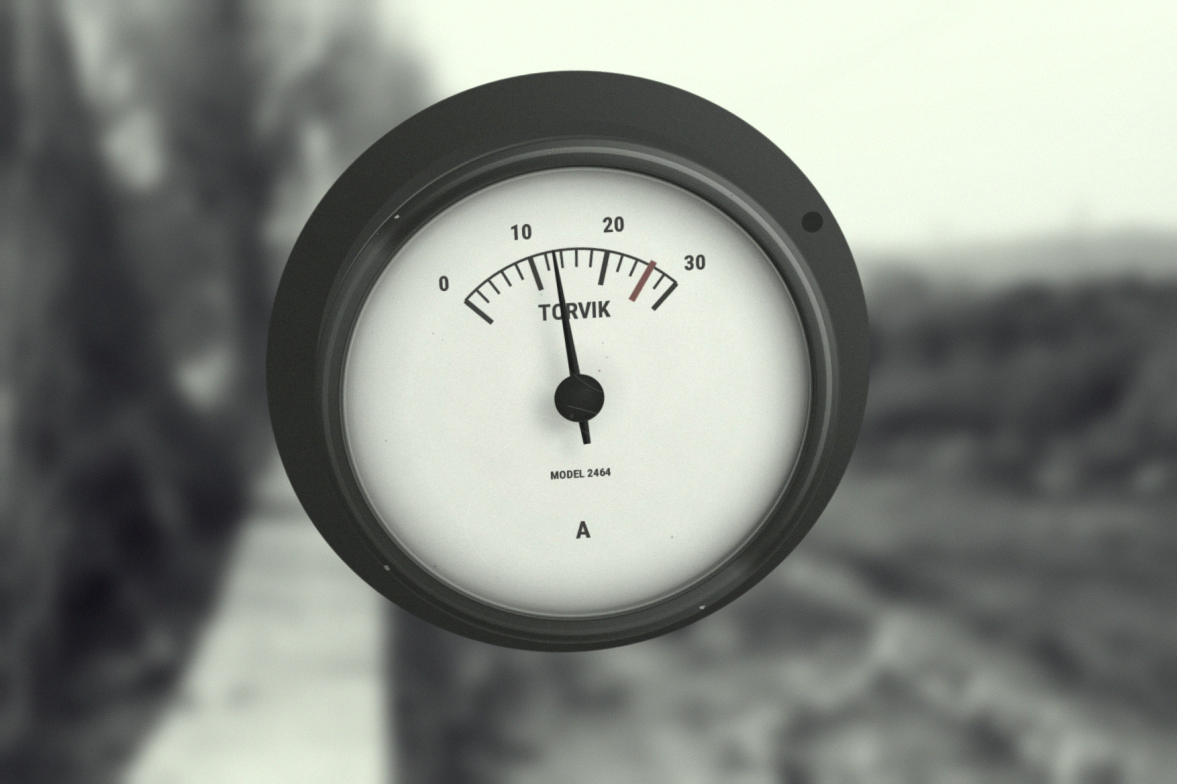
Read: 13 A
